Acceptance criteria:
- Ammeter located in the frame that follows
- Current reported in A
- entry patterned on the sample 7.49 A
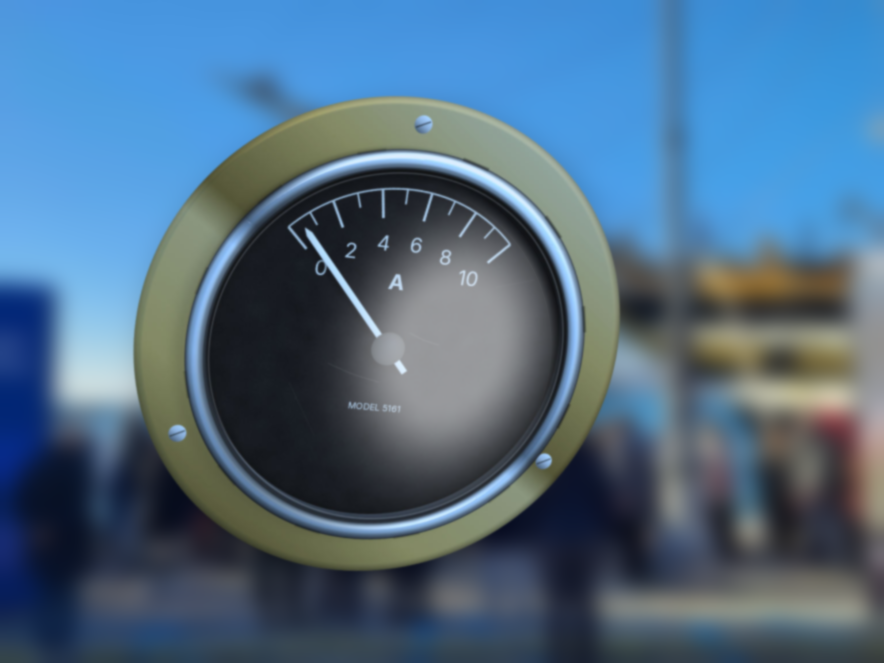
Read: 0.5 A
